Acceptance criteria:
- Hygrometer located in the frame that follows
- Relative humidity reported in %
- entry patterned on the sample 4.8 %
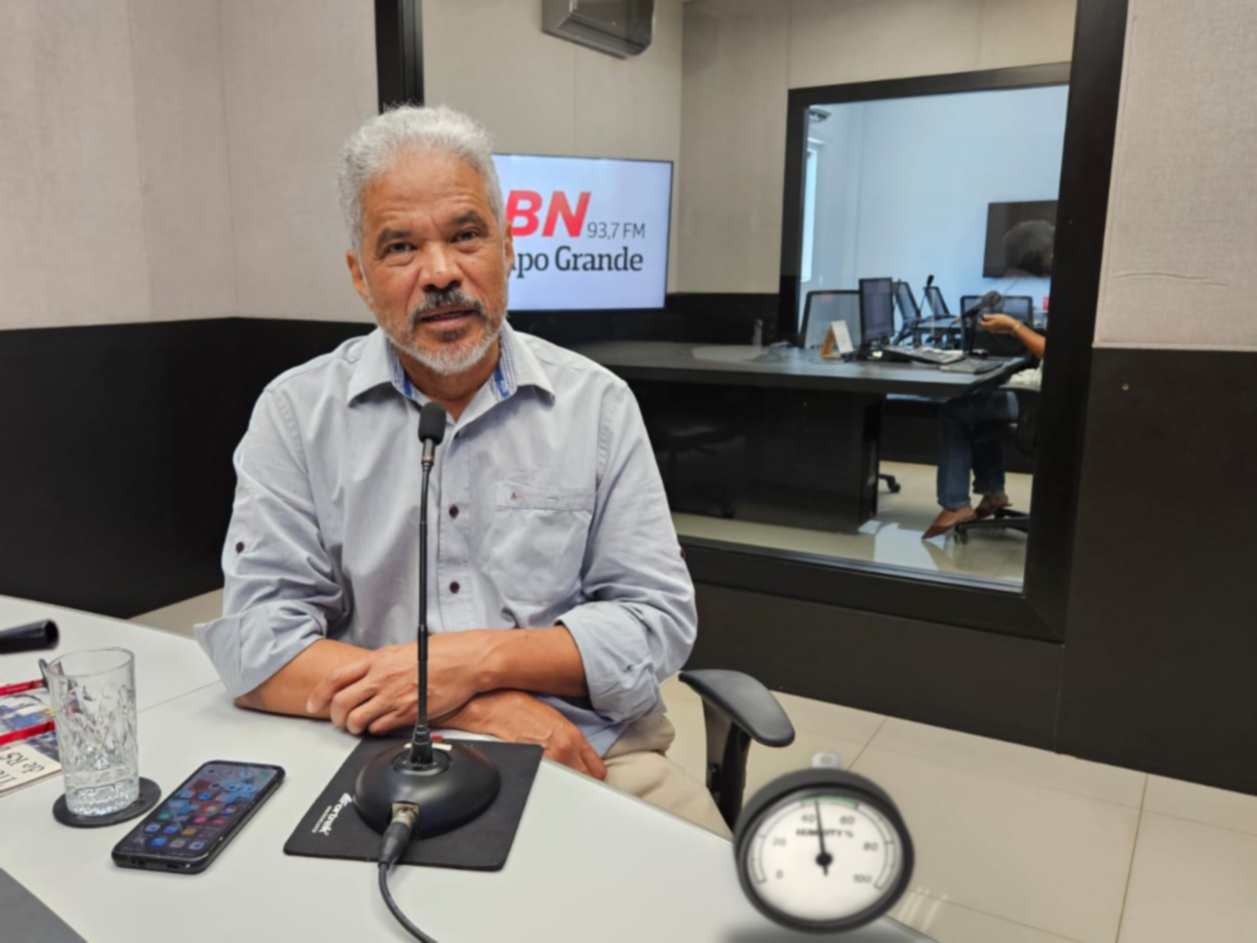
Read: 45 %
